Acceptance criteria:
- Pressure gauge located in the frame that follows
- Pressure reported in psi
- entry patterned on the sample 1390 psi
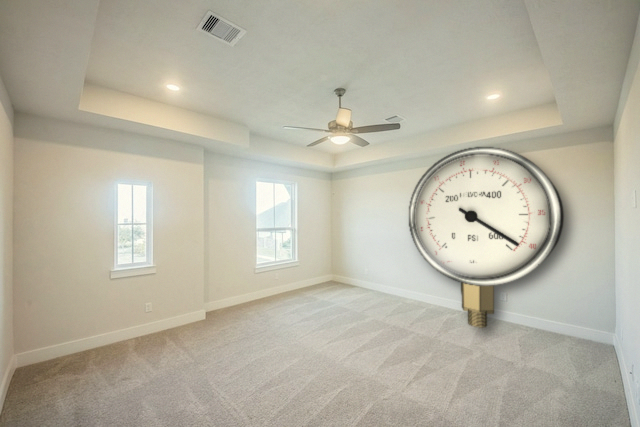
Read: 580 psi
